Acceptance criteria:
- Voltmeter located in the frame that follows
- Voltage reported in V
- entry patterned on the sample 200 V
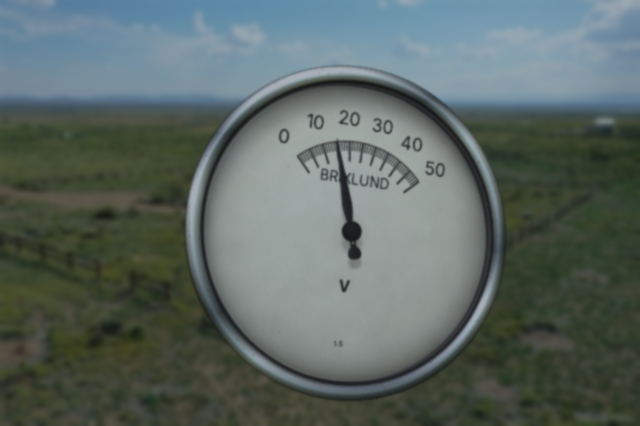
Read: 15 V
